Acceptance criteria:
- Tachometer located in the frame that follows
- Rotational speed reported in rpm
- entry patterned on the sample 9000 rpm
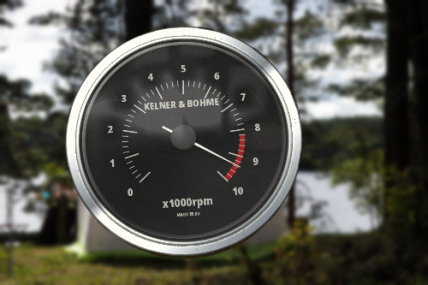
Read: 9400 rpm
